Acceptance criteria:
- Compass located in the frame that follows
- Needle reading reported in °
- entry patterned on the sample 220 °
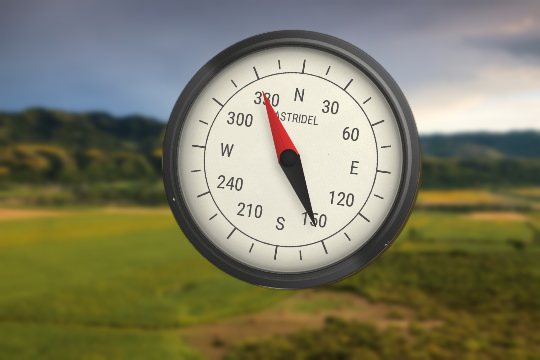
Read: 330 °
